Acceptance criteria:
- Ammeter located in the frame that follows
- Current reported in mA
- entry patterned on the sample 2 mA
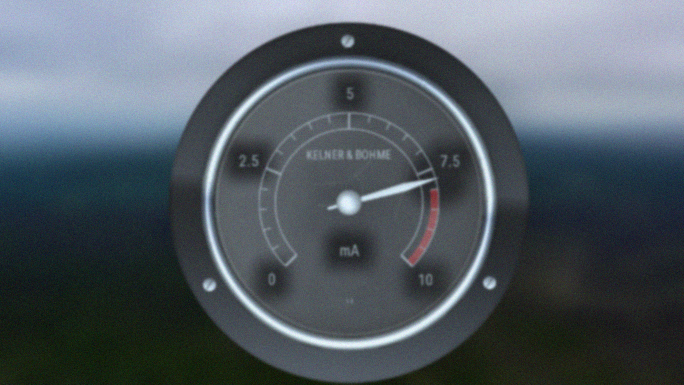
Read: 7.75 mA
